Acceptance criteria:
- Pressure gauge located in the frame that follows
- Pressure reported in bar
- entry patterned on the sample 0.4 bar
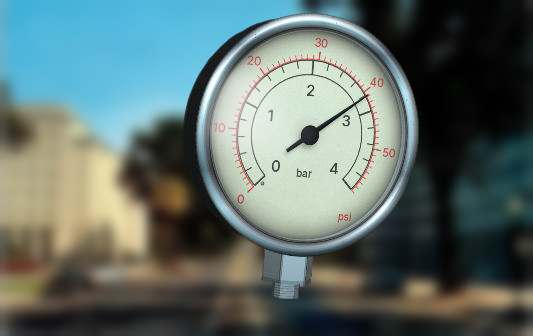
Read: 2.8 bar
